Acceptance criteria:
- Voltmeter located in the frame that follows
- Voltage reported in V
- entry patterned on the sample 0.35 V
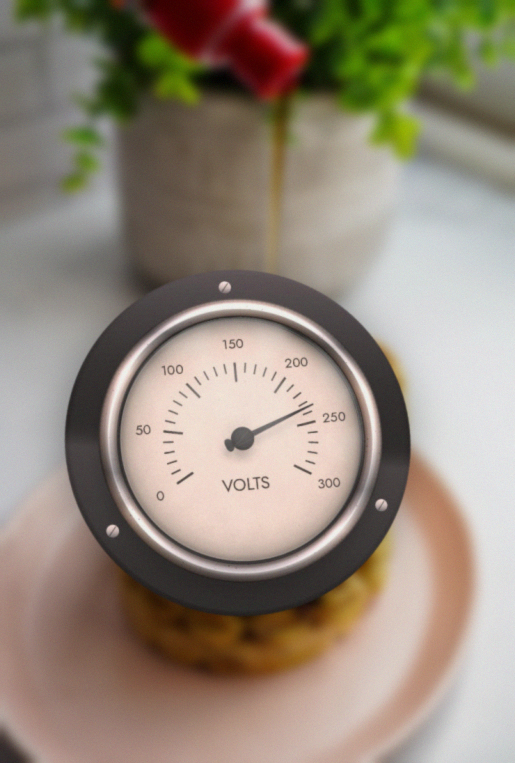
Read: 235 V
